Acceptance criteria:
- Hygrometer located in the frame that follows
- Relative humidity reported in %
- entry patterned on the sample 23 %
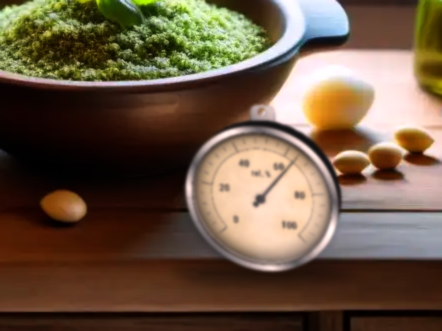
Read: 64 %
